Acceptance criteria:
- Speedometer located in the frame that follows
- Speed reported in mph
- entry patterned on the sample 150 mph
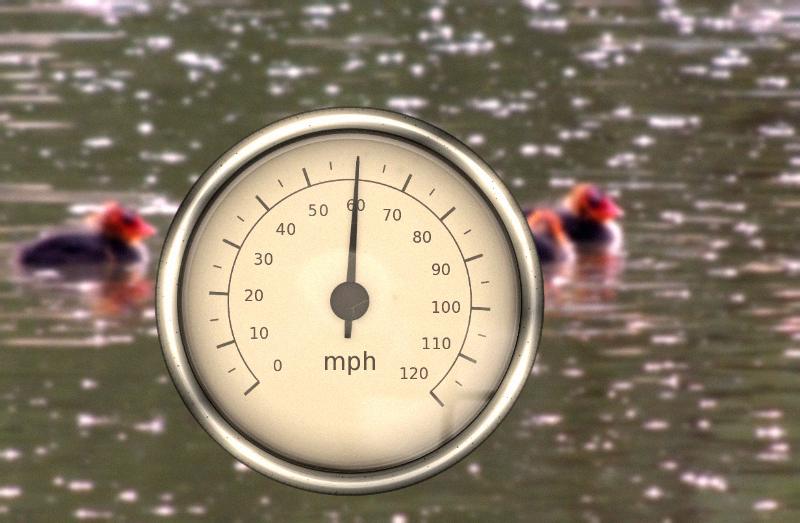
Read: 60 mph
